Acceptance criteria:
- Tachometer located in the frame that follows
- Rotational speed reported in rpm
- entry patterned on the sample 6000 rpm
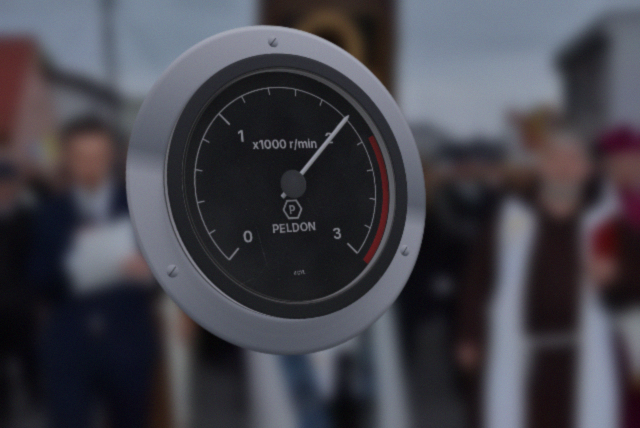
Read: 2000 rpm
